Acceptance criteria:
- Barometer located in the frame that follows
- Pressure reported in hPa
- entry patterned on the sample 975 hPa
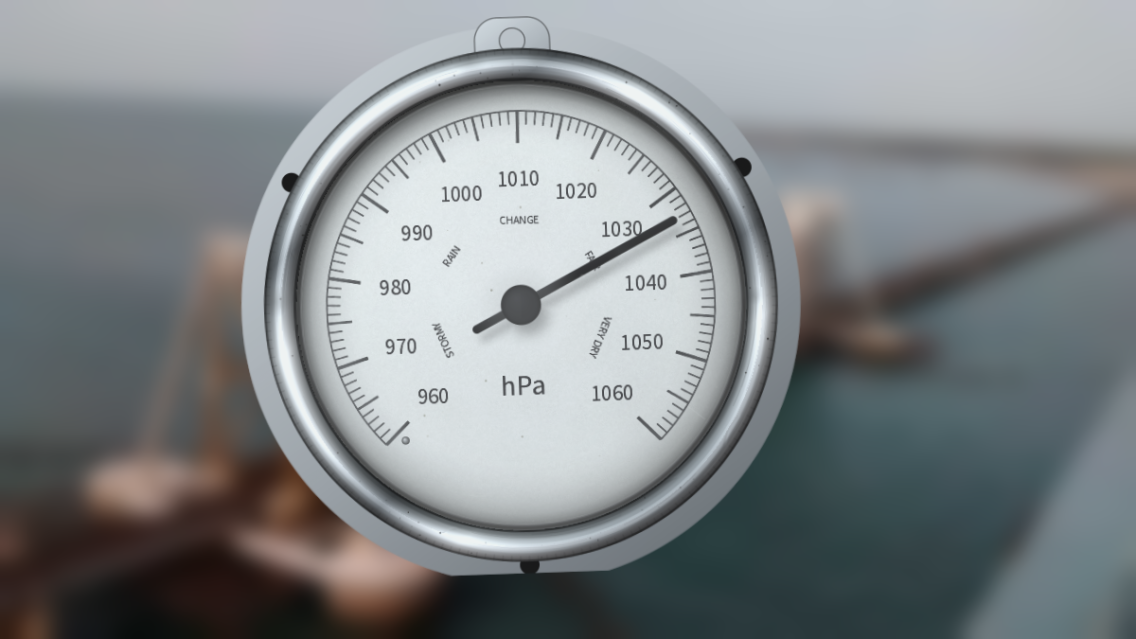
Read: 1033 hPa
